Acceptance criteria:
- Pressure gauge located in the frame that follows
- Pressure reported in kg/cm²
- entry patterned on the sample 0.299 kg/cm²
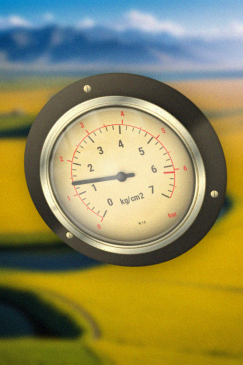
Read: 1.4 kg/cm²
